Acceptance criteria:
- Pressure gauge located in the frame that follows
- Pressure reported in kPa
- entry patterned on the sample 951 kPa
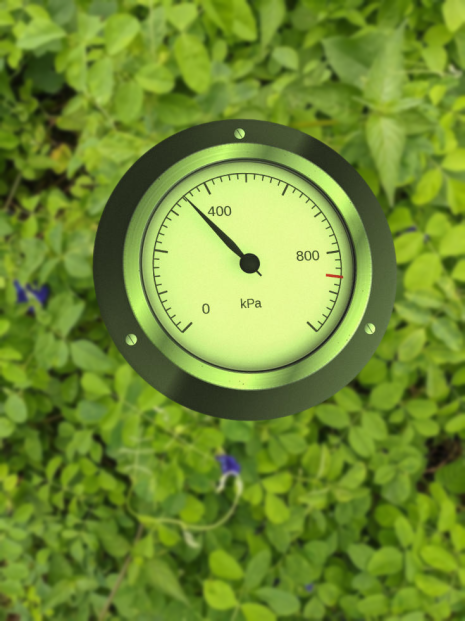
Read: 340 kPa
